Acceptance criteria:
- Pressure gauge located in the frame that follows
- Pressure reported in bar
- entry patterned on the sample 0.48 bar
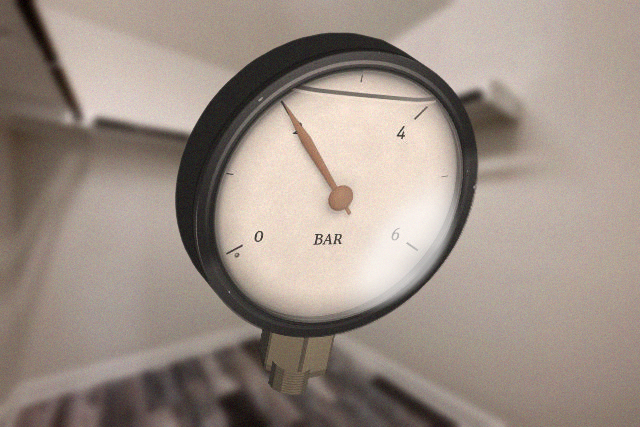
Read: 2 bar
